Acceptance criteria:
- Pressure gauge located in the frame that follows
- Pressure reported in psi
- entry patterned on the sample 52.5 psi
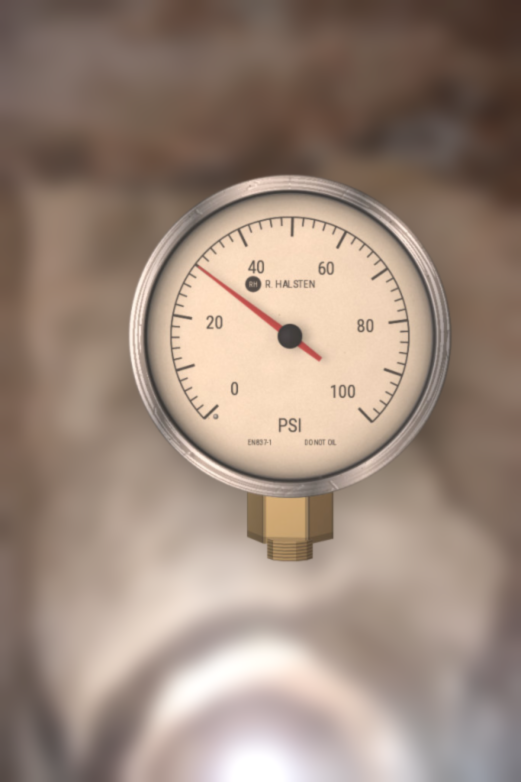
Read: 30 psi
